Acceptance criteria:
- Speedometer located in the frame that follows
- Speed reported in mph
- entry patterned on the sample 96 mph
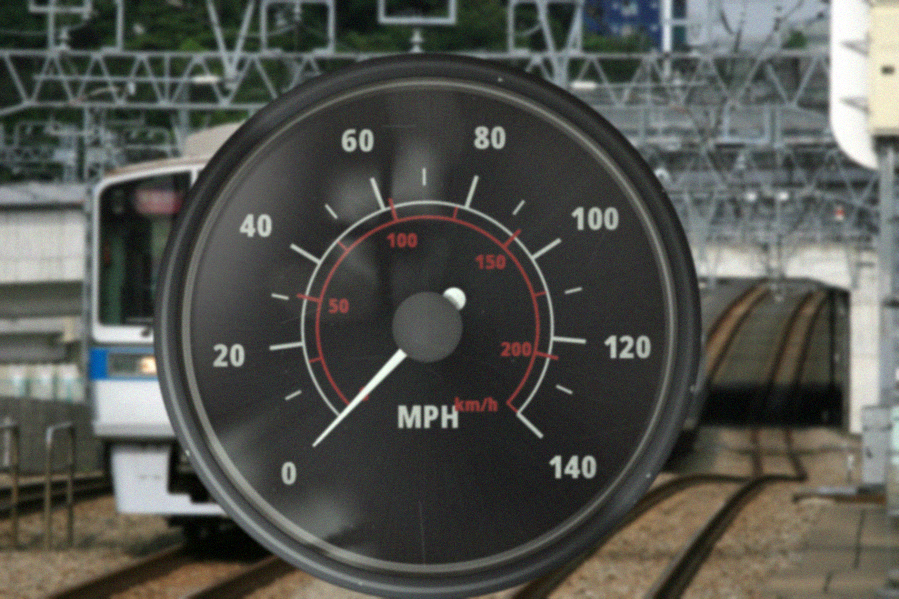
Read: 0 mph
